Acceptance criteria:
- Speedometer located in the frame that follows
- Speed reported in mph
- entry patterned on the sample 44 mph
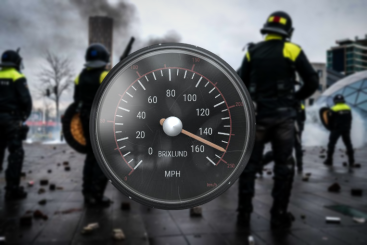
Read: 150 mph
